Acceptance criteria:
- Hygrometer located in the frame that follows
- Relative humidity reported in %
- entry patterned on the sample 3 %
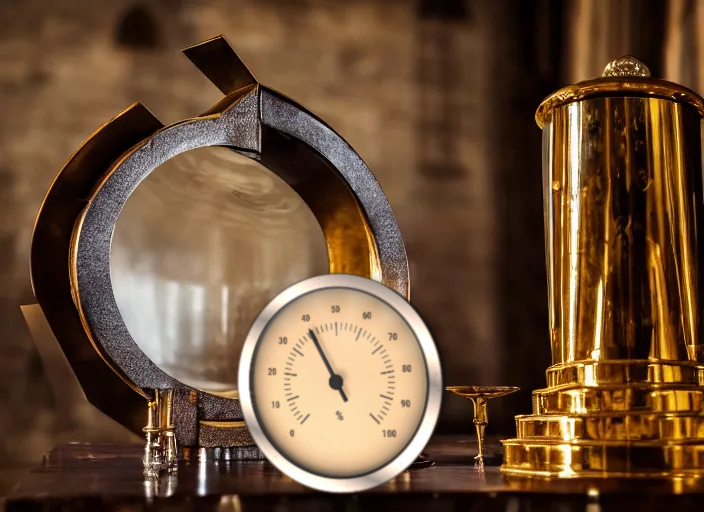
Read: 40 %
